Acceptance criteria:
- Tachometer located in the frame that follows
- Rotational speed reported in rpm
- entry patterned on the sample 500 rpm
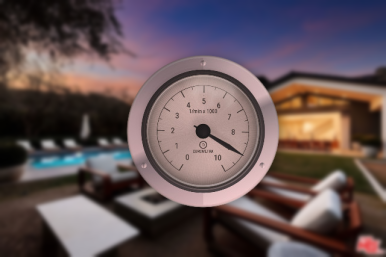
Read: 9000 rpm
